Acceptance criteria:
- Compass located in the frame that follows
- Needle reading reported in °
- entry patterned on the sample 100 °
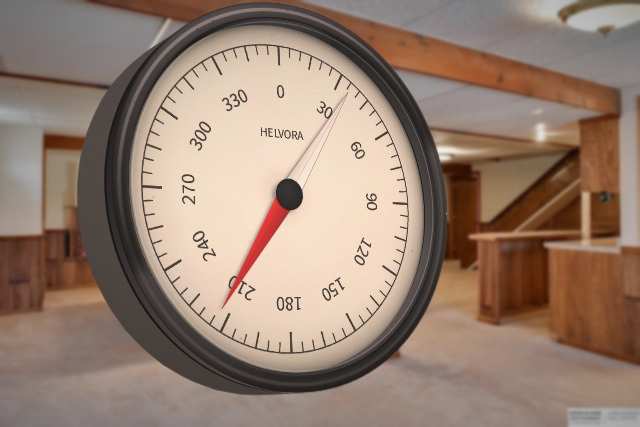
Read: 215 °
